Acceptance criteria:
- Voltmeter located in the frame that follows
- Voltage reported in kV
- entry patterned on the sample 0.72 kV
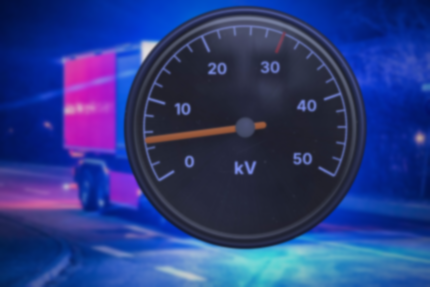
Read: 5 kV
